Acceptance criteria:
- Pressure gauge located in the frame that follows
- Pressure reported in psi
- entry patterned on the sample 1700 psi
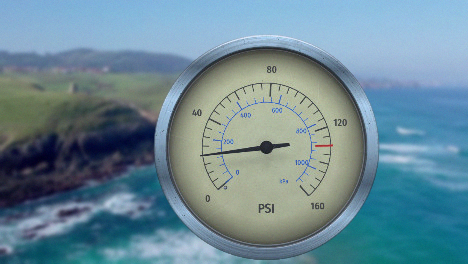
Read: 20 psi
